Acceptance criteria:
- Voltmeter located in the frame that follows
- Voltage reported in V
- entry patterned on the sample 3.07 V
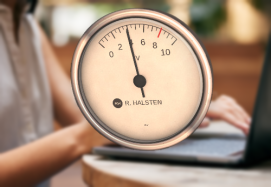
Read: 4 V
